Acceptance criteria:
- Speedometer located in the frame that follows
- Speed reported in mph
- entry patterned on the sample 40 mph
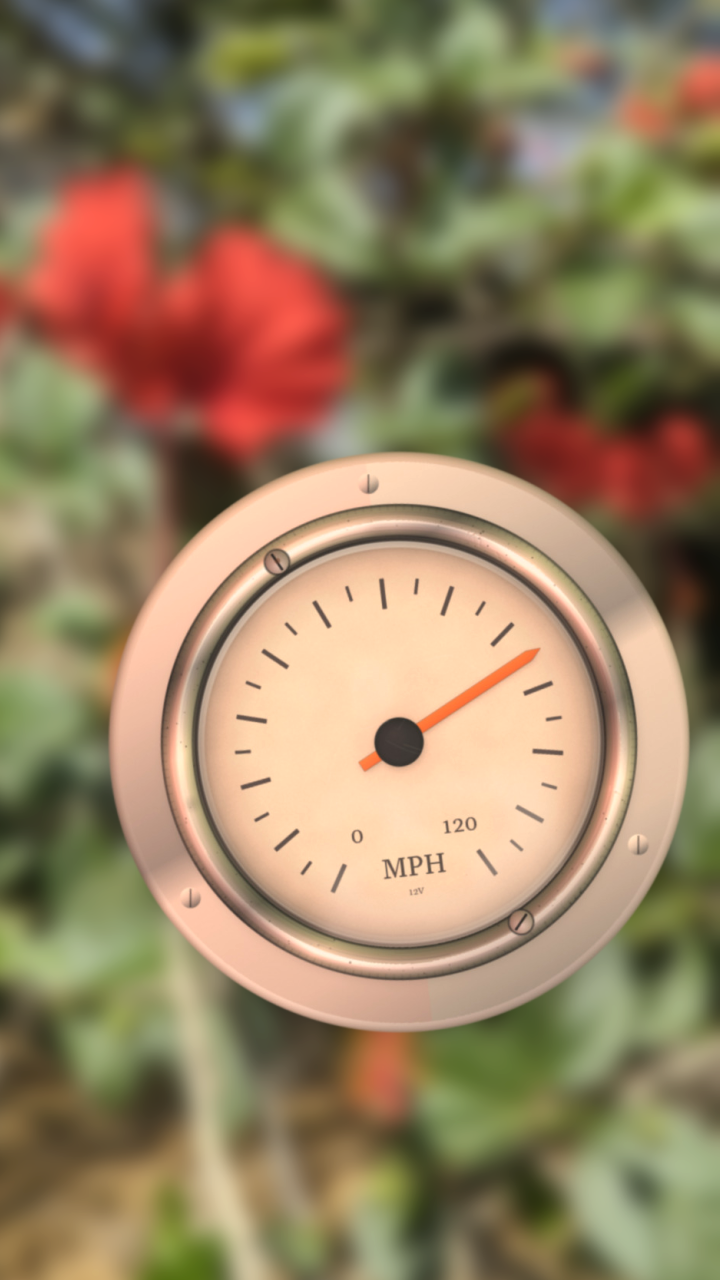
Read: 85 mph
